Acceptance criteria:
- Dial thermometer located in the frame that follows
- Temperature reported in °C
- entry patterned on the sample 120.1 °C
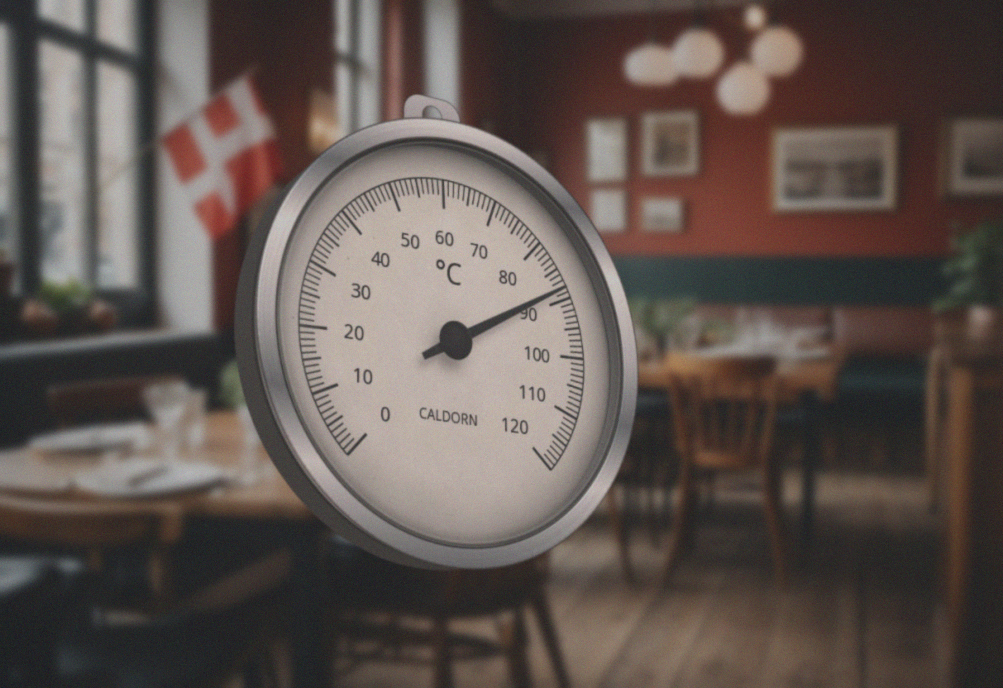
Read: 88 °C
